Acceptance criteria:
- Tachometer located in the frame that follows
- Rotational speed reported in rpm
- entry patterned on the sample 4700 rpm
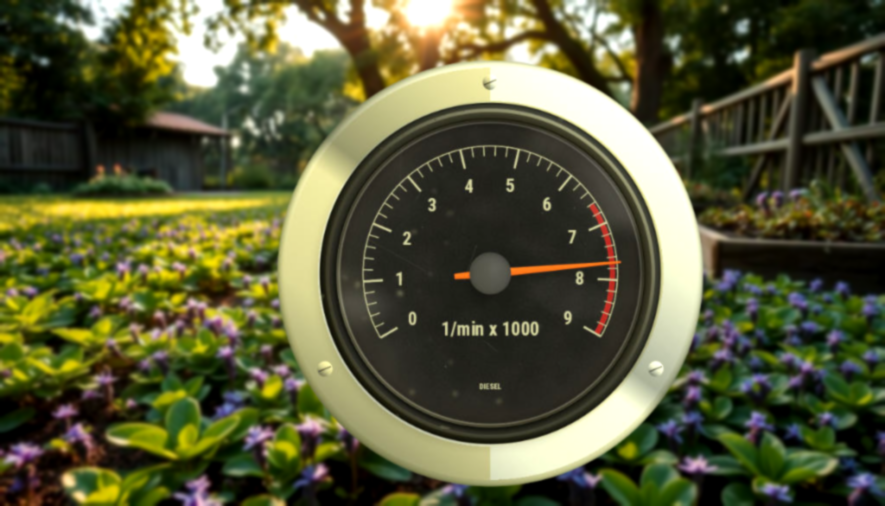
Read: 7700 rpm
